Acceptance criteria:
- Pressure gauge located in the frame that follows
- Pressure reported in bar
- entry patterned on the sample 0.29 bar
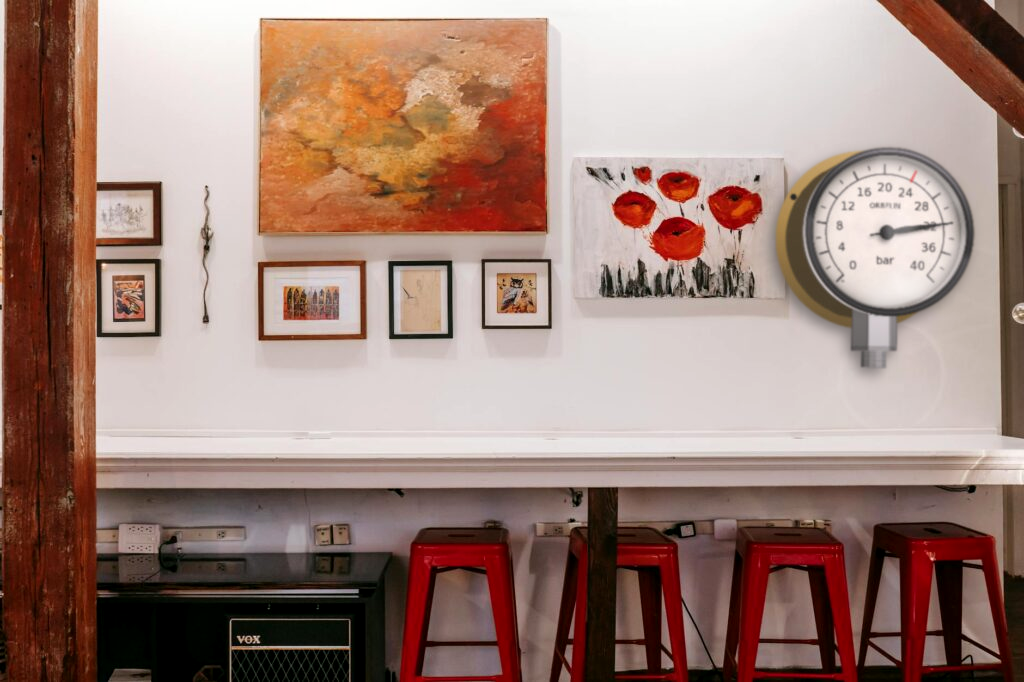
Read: 32 bar
